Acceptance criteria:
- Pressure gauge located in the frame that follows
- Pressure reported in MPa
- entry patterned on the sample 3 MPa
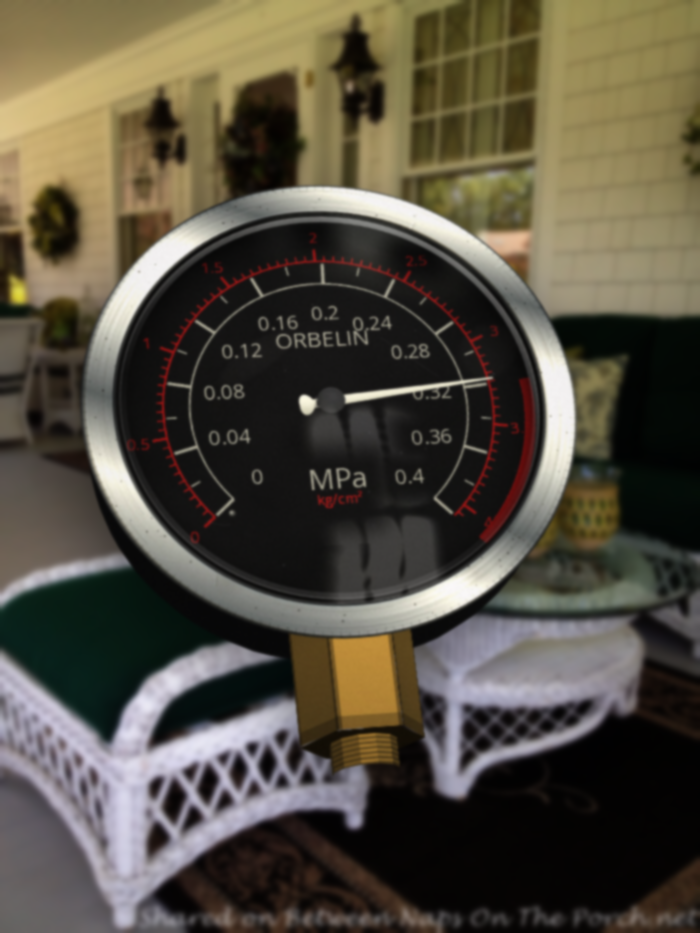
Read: 0.32 MPa
